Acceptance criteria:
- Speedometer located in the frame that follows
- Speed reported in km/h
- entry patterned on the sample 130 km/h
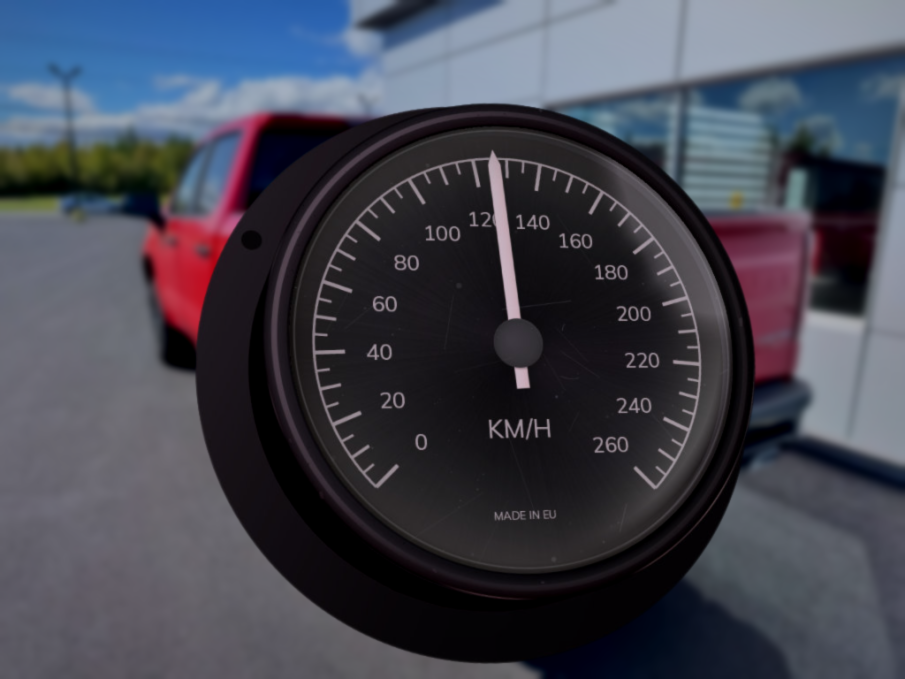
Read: 125 km/h
